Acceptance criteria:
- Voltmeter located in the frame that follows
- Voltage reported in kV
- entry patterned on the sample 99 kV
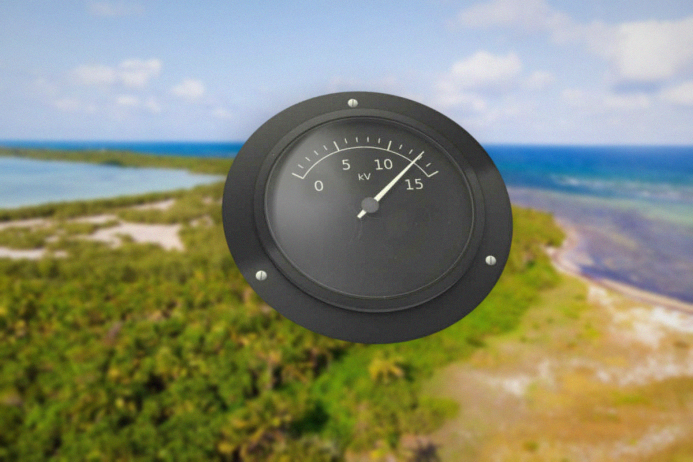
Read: 13 kV
